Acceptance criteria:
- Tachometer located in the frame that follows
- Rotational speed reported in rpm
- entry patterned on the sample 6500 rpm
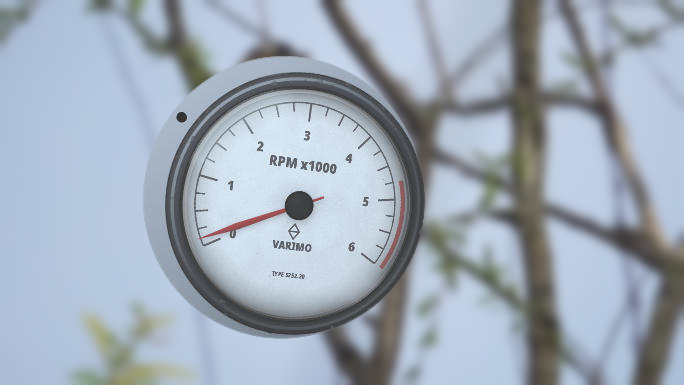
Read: 125 rpm
